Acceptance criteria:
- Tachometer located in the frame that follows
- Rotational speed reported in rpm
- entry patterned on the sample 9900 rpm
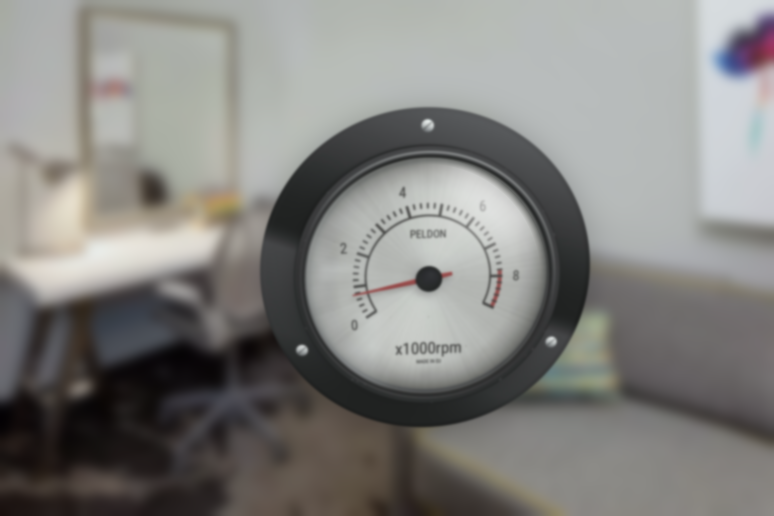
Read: 800 rpm
